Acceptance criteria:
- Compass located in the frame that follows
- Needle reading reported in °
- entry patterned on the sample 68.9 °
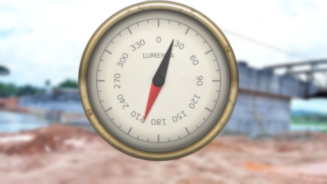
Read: 200 °
